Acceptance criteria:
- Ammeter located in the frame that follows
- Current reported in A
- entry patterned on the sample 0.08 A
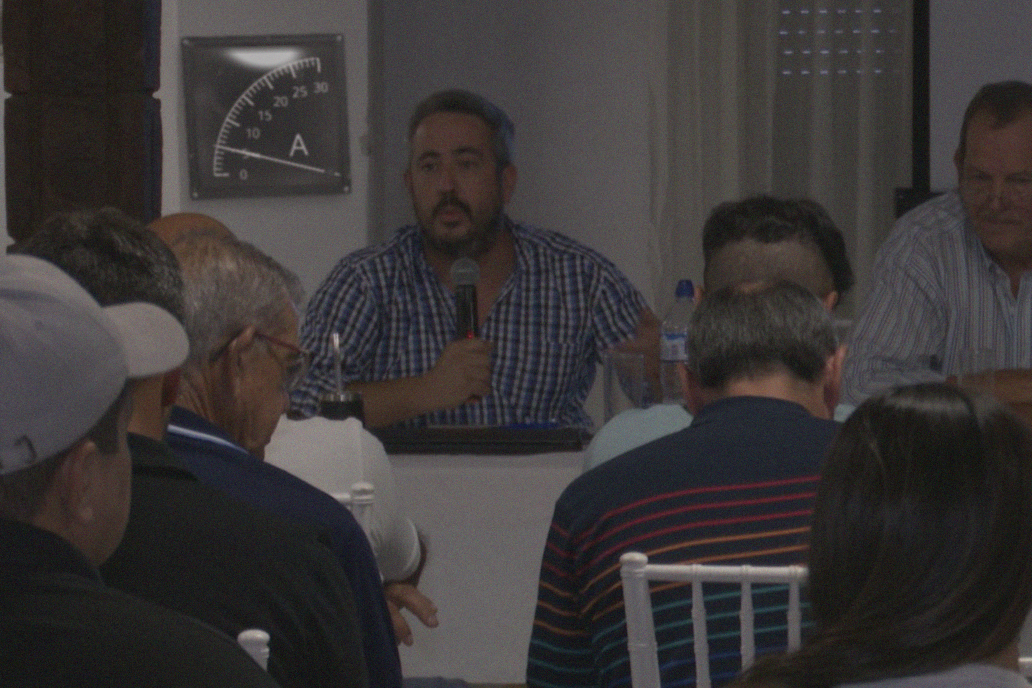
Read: 5 A
